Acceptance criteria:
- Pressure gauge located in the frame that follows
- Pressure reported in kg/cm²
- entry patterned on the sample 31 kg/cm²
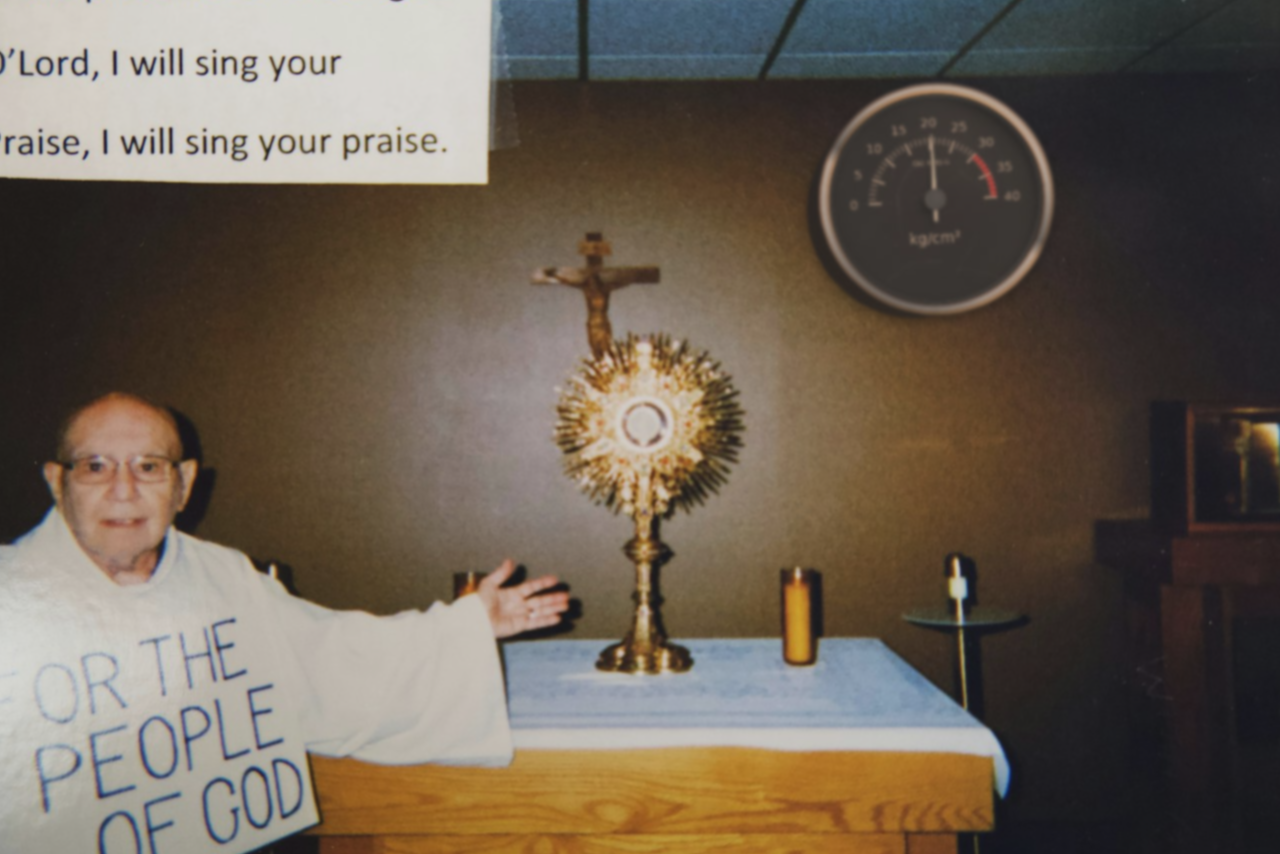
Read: 20 kg/cm²
